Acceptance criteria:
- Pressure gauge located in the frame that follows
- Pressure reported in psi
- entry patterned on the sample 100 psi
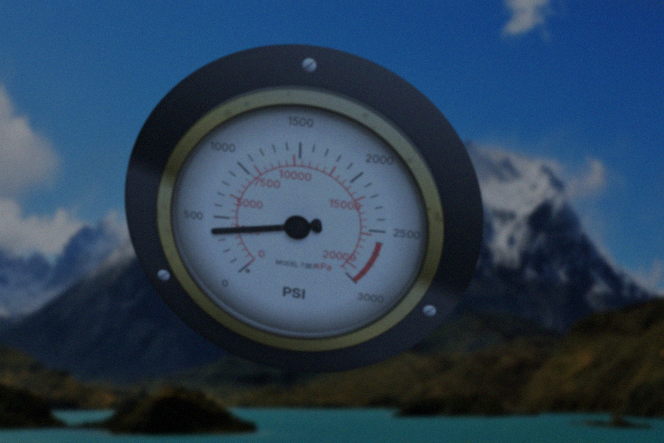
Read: 400 psi
